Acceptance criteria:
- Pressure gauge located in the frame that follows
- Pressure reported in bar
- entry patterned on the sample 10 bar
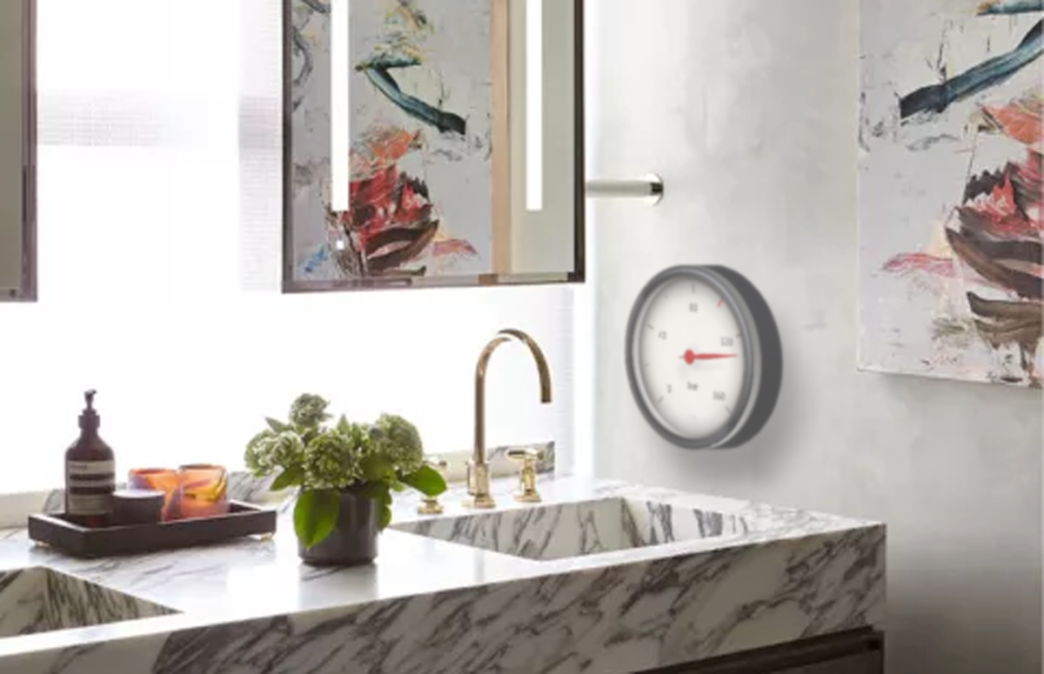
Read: 130 bar
